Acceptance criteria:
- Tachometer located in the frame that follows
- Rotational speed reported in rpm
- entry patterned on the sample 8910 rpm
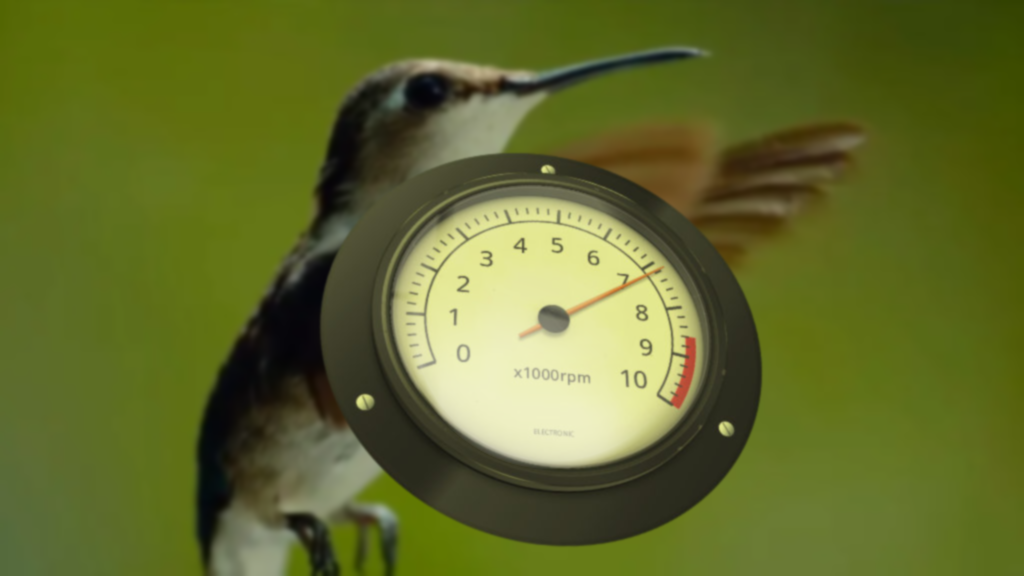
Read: 7200 rpm
